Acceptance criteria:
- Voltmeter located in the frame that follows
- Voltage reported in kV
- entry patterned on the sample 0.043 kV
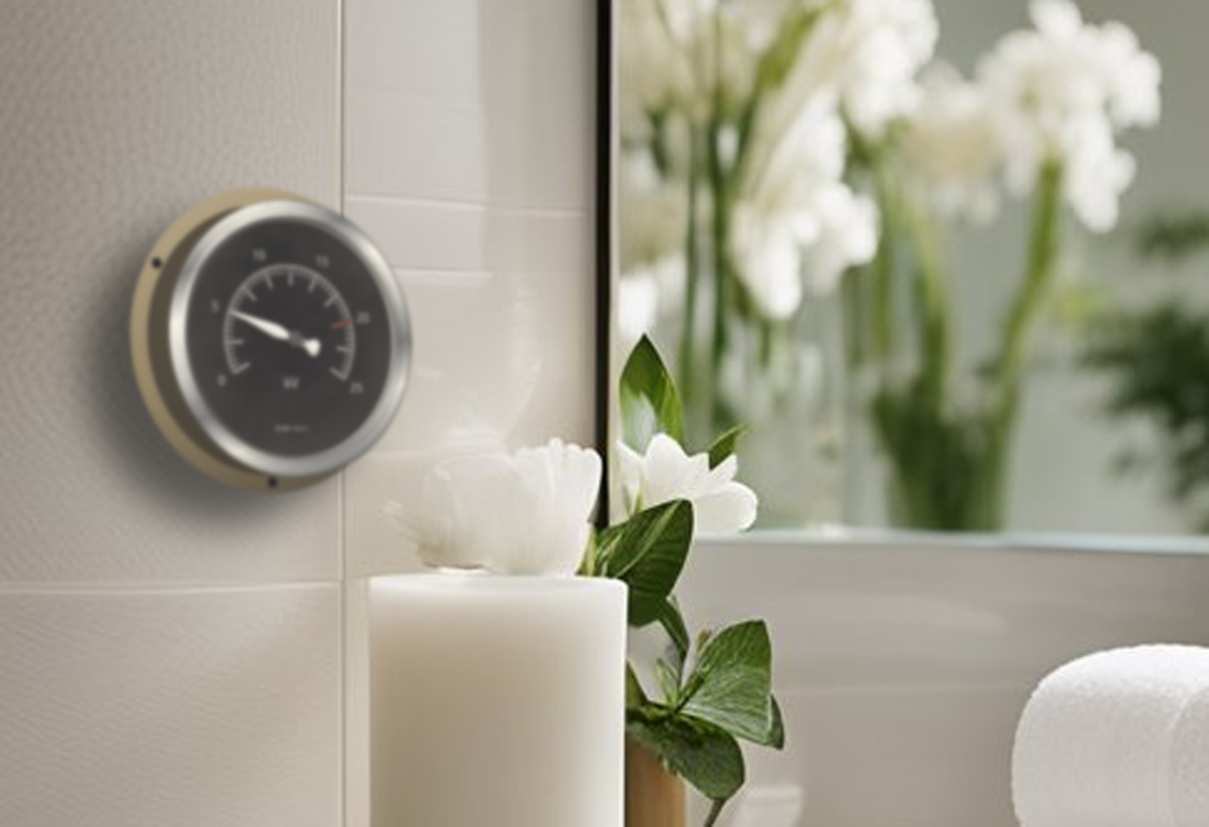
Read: 5 kV
